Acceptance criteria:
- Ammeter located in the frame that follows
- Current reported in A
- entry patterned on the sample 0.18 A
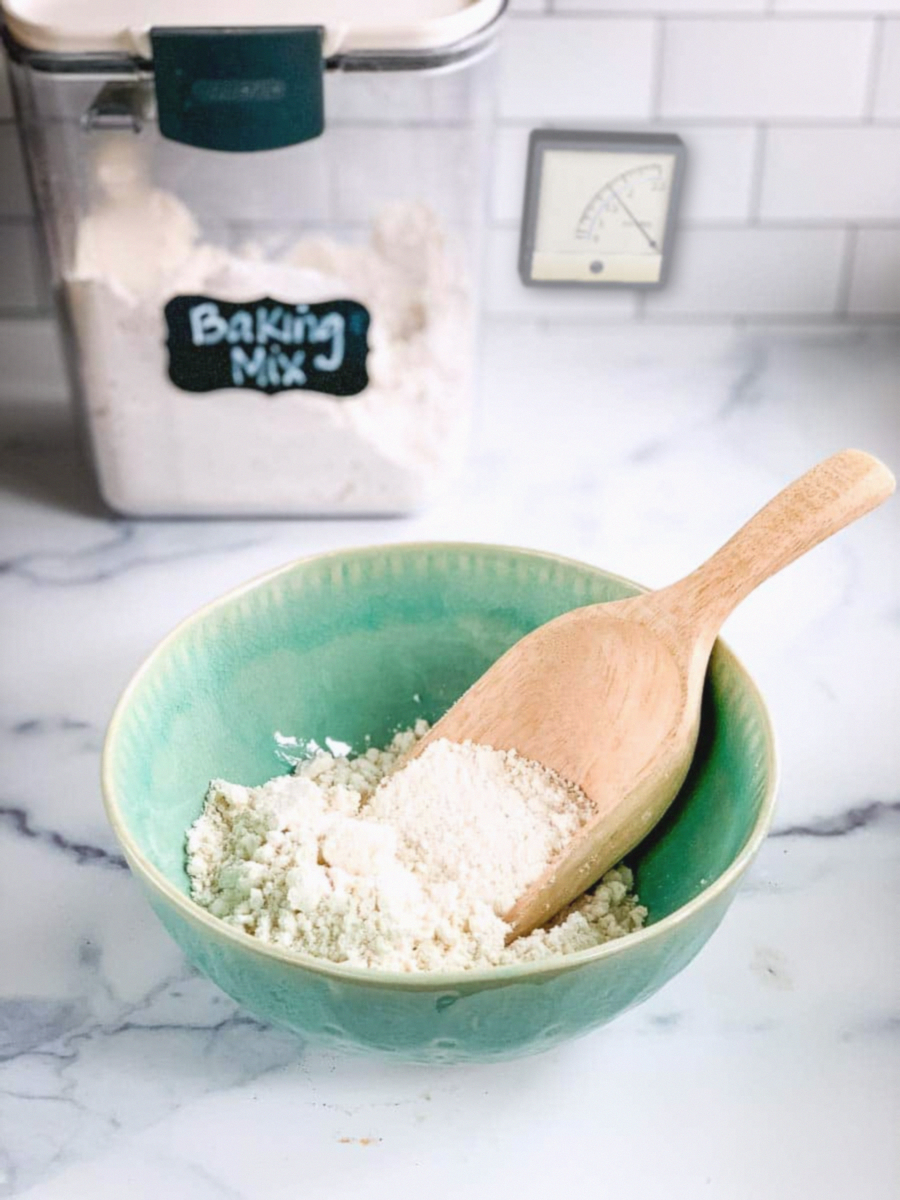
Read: 1.75 A
